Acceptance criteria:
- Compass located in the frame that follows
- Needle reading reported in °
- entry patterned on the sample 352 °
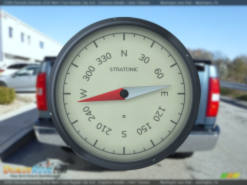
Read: 260 °
